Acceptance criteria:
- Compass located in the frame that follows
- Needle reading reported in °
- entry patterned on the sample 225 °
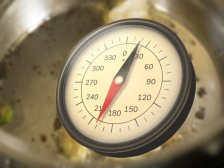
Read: 200 °
